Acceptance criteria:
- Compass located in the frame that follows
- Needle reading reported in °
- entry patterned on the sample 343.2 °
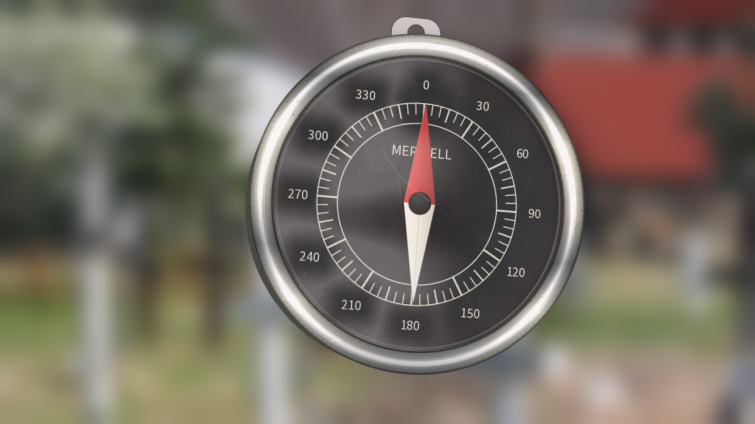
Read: 0 °
